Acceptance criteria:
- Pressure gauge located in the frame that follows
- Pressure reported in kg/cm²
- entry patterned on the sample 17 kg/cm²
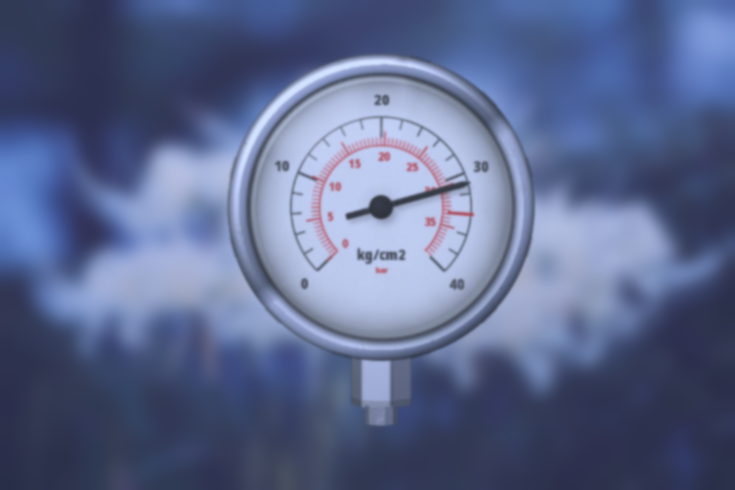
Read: 31 kg/cm²
